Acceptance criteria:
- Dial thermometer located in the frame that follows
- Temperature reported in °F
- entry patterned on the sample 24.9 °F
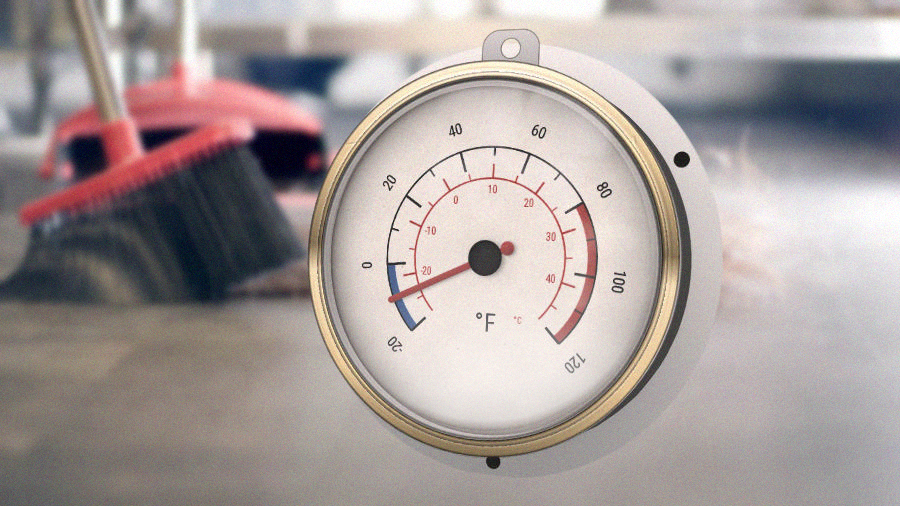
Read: -10 °F
